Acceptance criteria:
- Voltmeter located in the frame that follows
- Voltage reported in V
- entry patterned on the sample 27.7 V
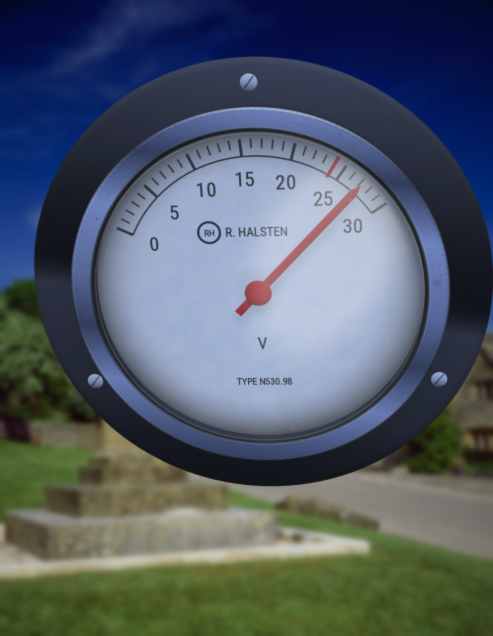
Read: 27 V
